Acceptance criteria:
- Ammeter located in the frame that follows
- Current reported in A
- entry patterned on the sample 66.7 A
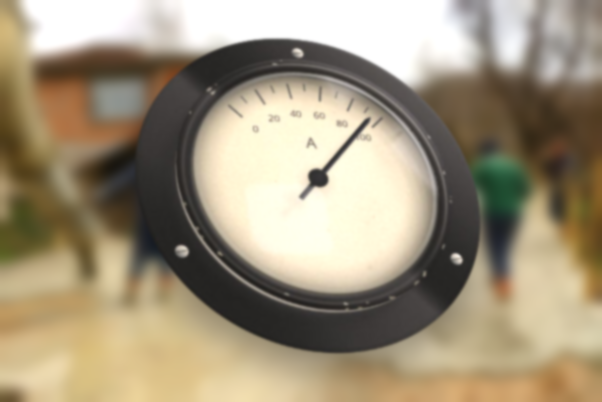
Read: 95 A
